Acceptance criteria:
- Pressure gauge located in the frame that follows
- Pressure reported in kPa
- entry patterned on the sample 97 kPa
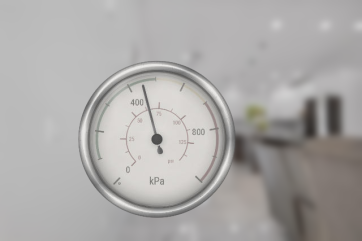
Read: 450 kPa
